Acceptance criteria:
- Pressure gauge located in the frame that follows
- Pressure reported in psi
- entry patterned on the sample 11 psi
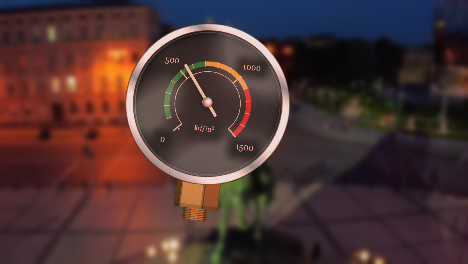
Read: 550 psi
